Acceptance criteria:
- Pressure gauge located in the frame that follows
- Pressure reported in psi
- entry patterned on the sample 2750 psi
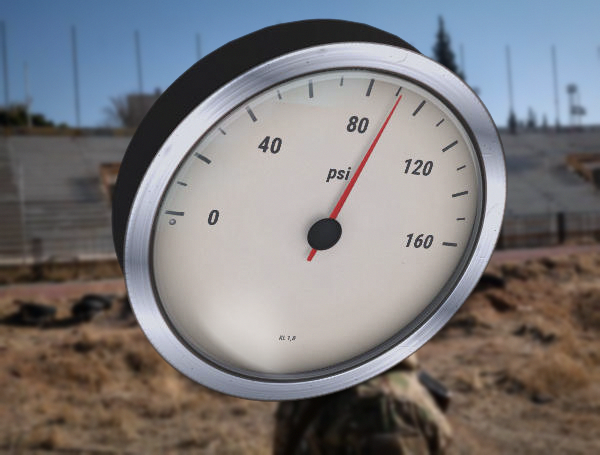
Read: 90 psi
